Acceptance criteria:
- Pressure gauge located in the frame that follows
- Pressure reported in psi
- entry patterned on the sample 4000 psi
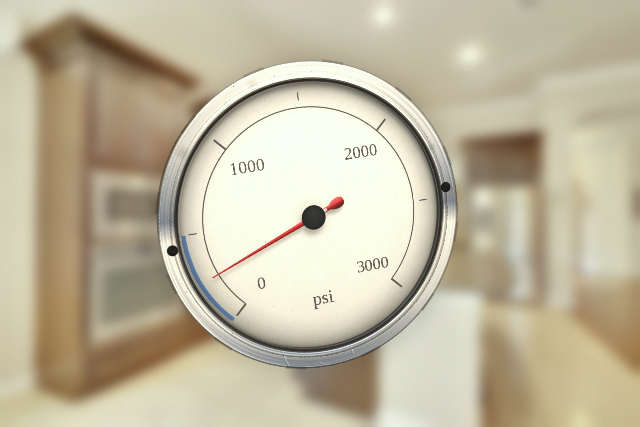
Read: 250 psi
